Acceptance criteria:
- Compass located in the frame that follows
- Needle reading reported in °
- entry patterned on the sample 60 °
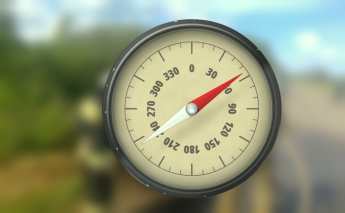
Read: 55 °
